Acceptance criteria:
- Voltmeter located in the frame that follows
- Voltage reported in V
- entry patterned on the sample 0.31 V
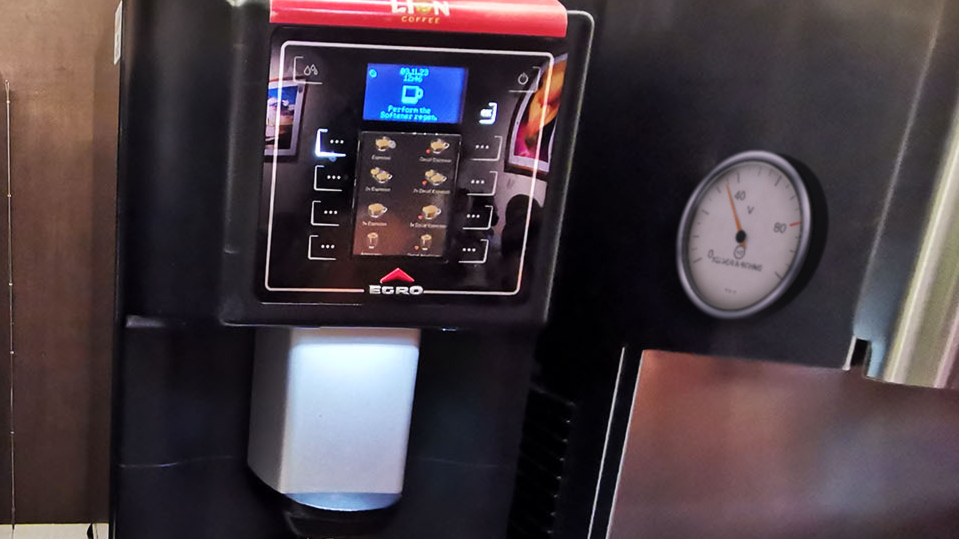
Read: 35 V
